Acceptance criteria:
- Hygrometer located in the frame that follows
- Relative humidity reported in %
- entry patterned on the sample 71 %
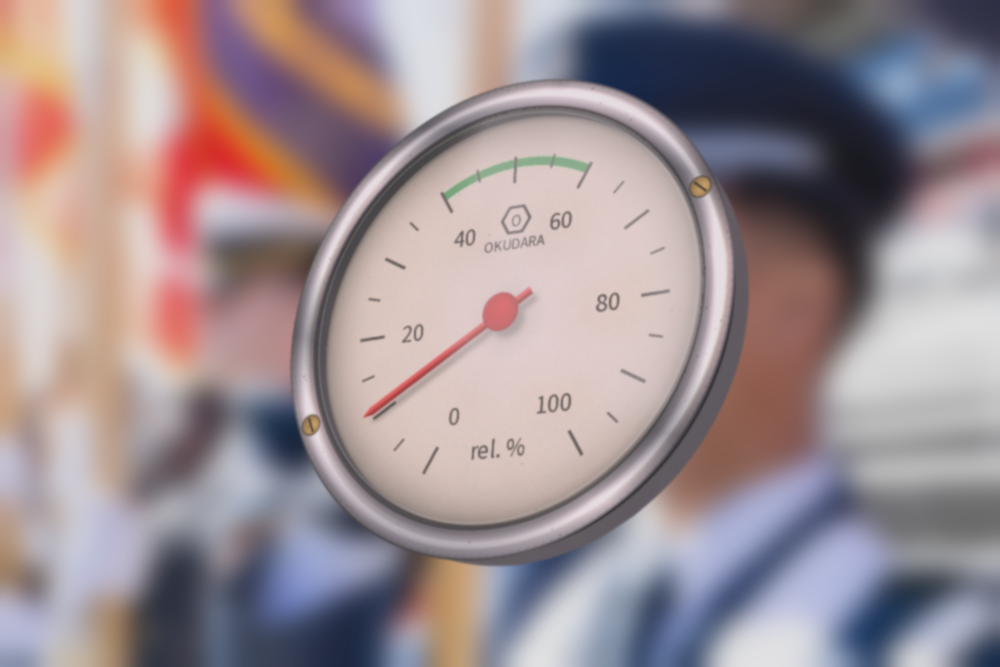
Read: 10 %
